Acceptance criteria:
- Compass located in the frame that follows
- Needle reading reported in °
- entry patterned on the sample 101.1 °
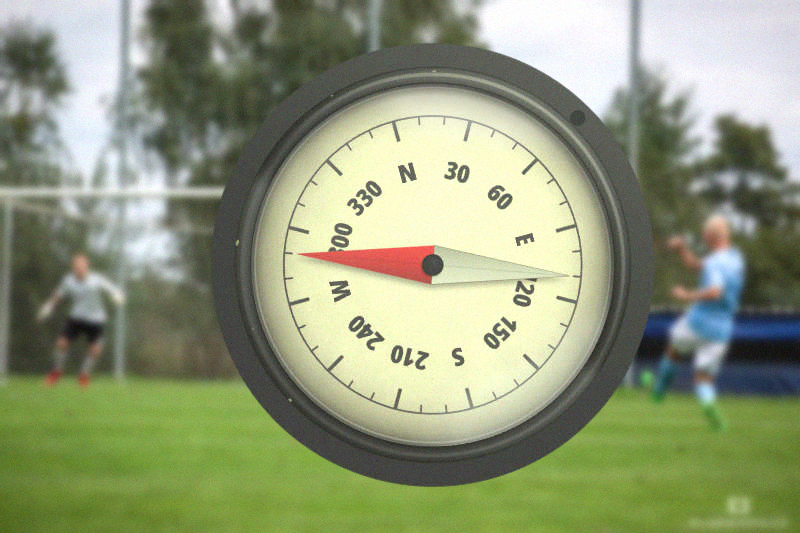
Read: 290 °
